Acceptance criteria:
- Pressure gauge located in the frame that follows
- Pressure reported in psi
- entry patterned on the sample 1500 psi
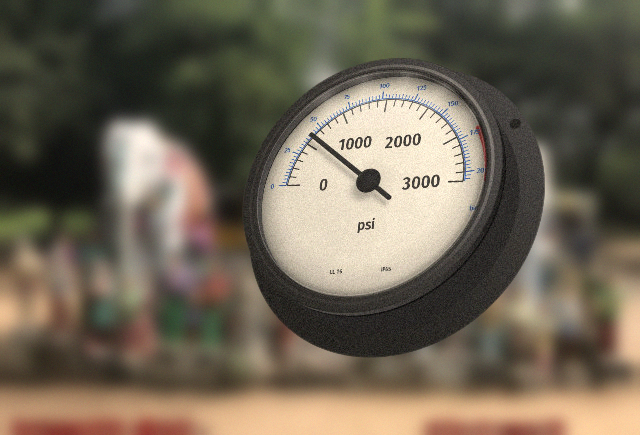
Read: 600 psi
